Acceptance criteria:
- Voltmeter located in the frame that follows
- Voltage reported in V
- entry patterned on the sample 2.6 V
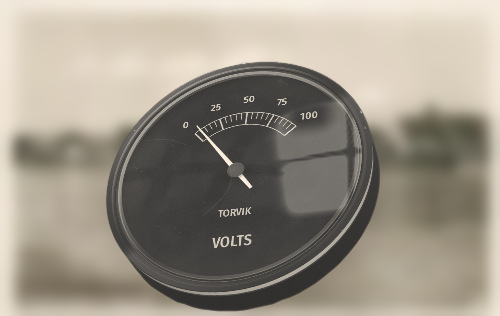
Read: 5 V
